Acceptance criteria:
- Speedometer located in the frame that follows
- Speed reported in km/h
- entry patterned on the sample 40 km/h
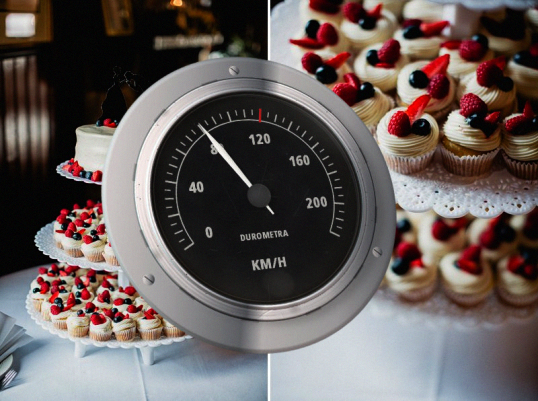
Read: 80 km/h
